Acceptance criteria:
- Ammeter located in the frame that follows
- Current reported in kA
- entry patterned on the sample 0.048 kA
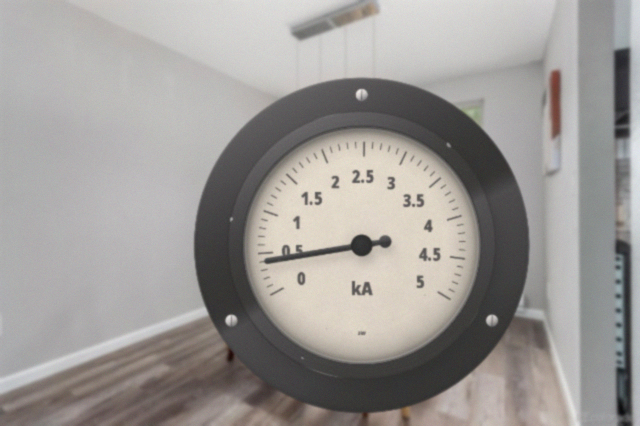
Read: 0.4 kA
